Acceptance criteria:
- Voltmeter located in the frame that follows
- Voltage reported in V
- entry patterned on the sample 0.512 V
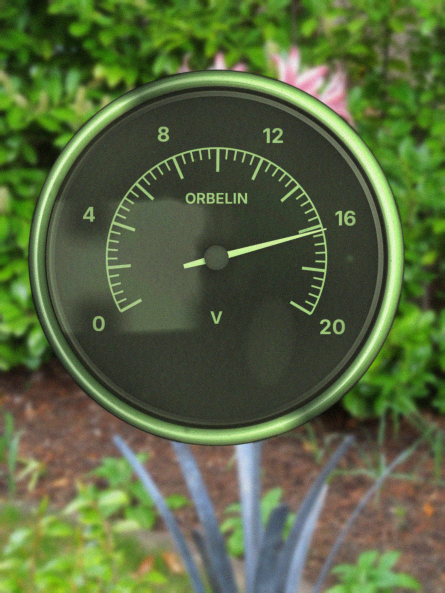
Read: 16.2 V
